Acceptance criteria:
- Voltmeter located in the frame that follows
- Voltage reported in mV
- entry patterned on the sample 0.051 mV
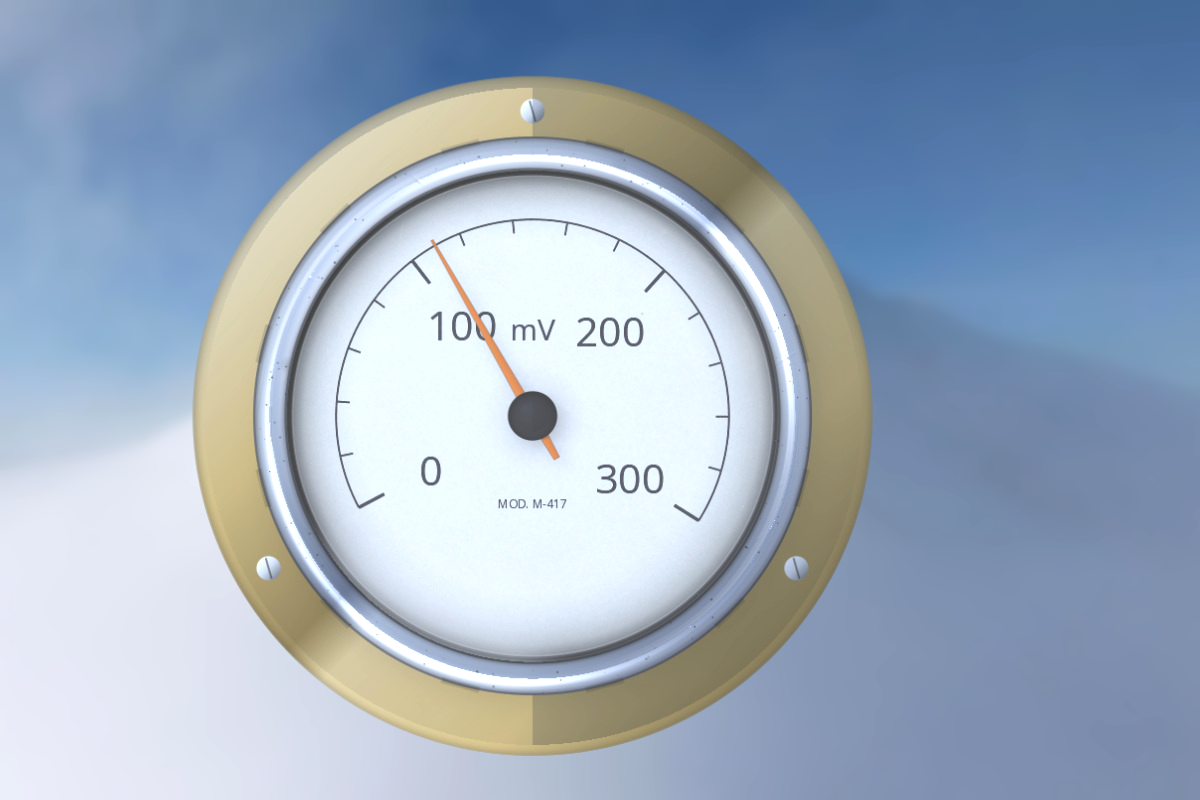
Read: 110 mV
